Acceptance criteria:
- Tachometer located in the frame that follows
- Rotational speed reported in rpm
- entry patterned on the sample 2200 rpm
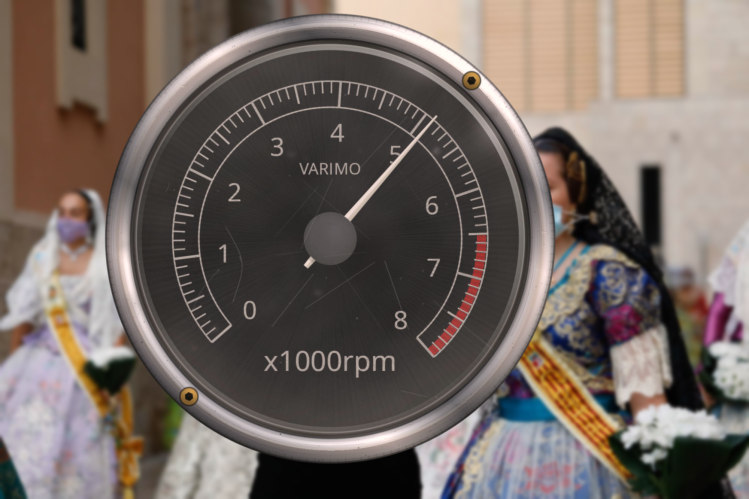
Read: 5100 rpm
